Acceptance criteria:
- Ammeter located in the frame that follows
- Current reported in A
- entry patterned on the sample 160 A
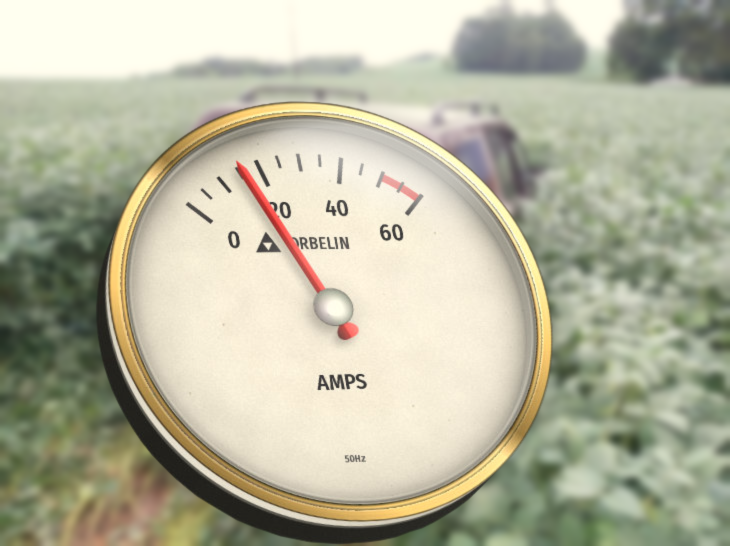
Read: 15 A
